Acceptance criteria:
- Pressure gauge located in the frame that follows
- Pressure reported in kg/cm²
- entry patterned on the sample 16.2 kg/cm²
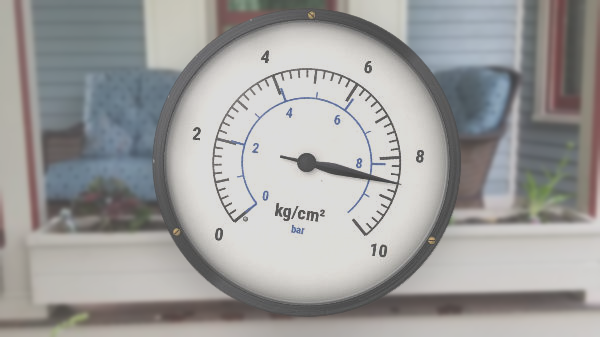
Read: 8.6 kg/cm²
